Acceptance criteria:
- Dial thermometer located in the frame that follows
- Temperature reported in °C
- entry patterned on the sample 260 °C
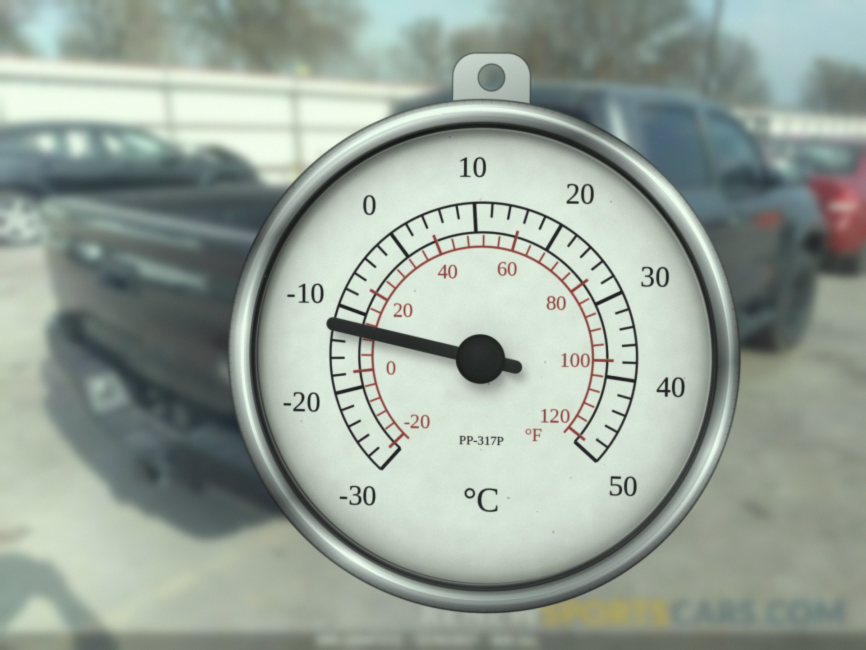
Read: -12 °C
